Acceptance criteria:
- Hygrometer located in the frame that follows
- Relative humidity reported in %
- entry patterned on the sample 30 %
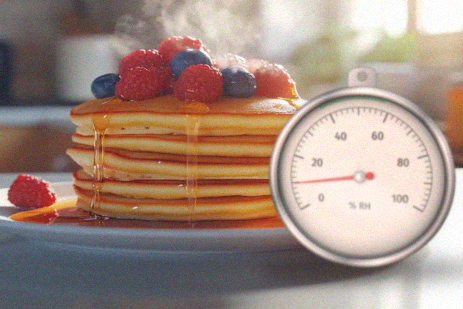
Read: 10 %
